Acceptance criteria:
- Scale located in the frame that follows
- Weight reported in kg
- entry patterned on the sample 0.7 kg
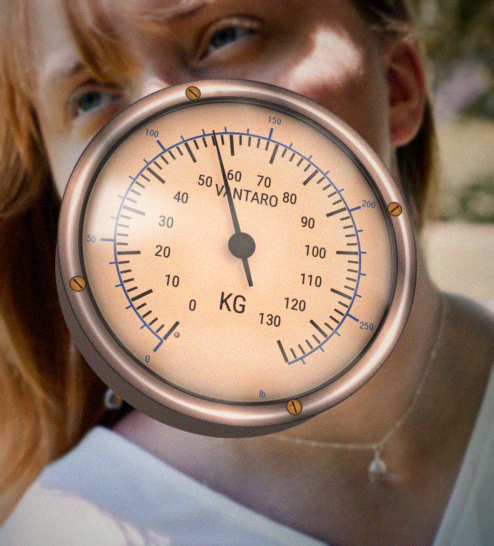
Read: 56 kg
